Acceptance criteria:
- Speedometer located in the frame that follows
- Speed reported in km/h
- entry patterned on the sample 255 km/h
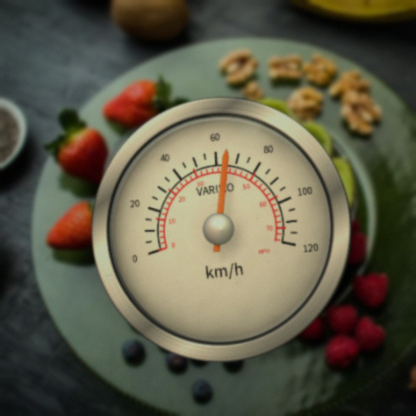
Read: 65 km/h
